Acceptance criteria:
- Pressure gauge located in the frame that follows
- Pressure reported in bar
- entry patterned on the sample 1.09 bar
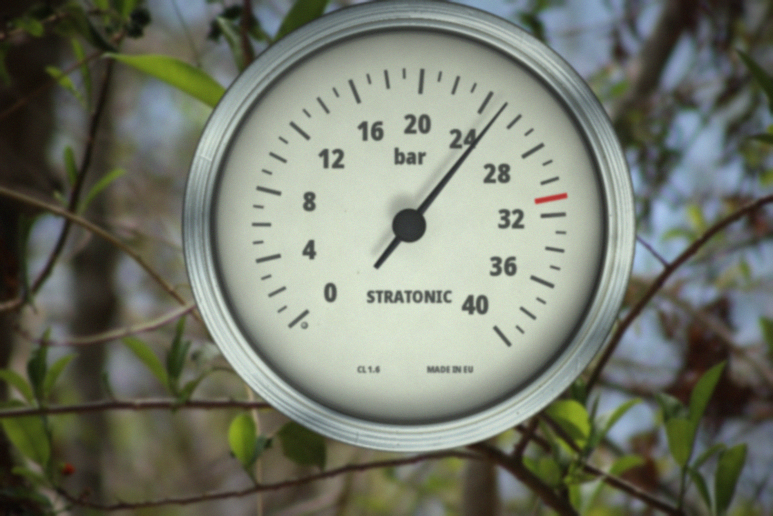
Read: 25 bar
